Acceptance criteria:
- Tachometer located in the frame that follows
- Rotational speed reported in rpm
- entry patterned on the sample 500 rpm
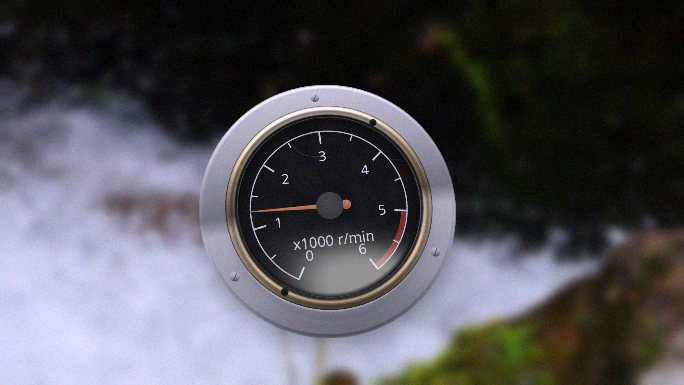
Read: 1250 rpm
